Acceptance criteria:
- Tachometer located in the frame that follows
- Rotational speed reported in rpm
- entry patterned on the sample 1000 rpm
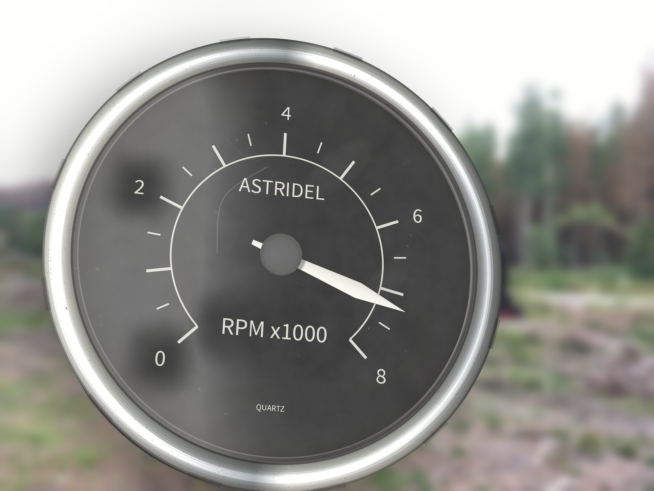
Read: 7250 rpm
